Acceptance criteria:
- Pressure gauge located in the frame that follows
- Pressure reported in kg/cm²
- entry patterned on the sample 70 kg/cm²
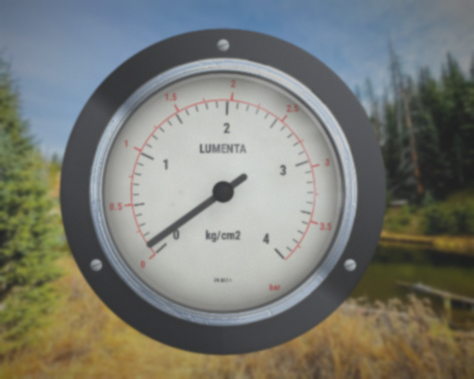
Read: 0.1 kg/cm²
